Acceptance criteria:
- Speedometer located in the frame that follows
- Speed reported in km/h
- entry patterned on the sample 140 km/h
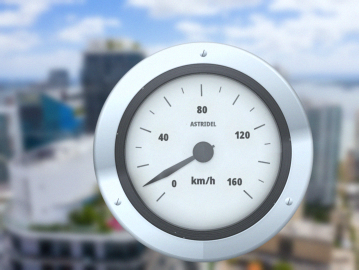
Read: 10 km/h
